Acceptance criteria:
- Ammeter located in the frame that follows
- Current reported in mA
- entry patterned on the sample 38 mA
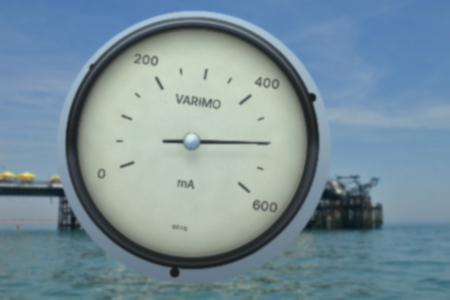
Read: 500 mA
